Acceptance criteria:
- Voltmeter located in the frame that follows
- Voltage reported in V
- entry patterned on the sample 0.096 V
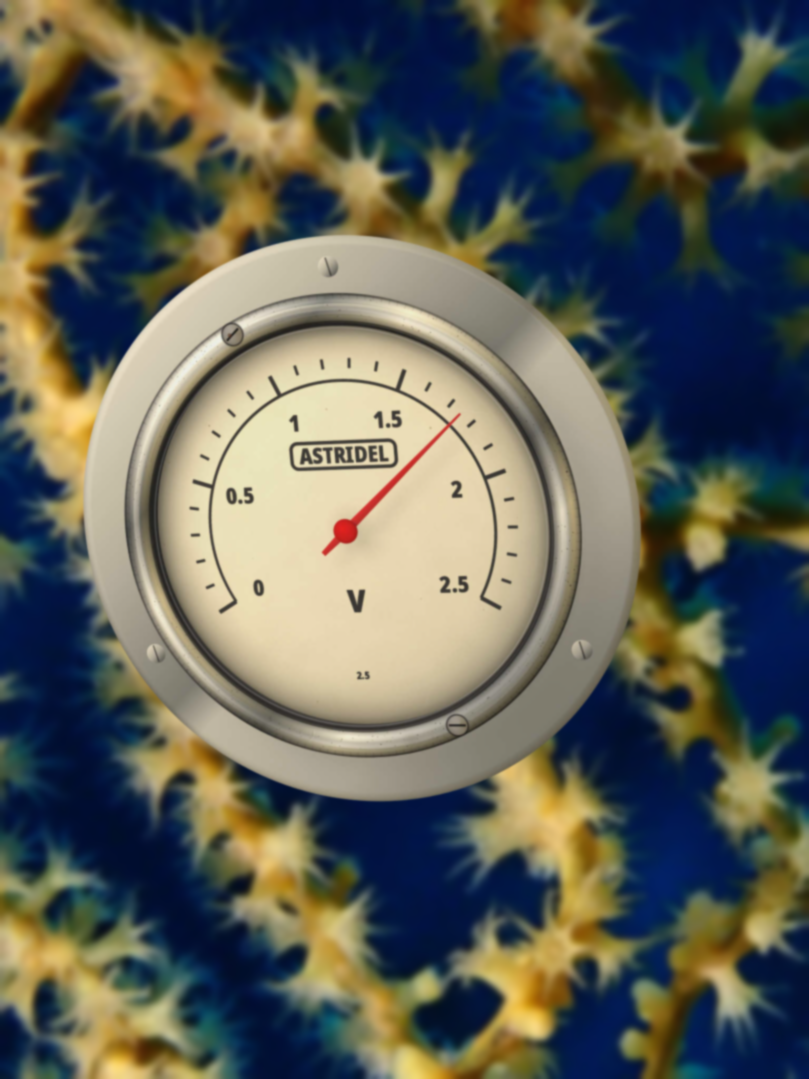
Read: 1.75 V
